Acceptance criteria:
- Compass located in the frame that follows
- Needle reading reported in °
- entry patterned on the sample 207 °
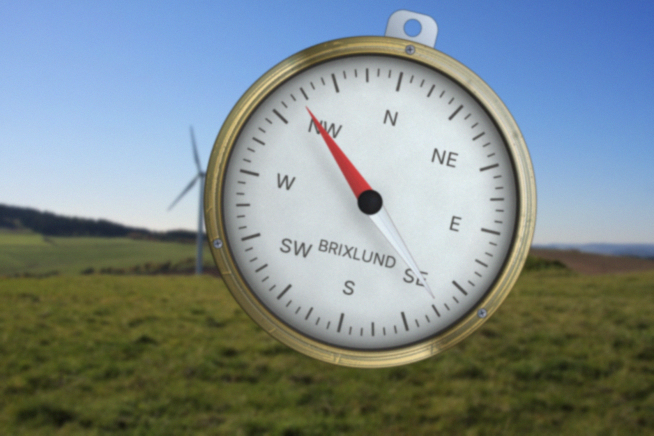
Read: 312.5 °
